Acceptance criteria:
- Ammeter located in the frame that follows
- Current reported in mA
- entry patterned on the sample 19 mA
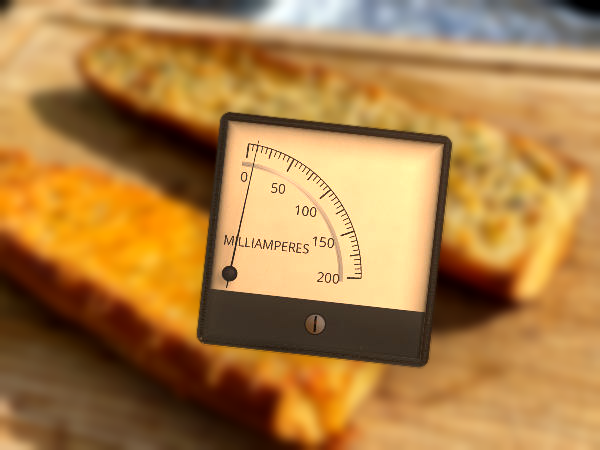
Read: 10 mA
